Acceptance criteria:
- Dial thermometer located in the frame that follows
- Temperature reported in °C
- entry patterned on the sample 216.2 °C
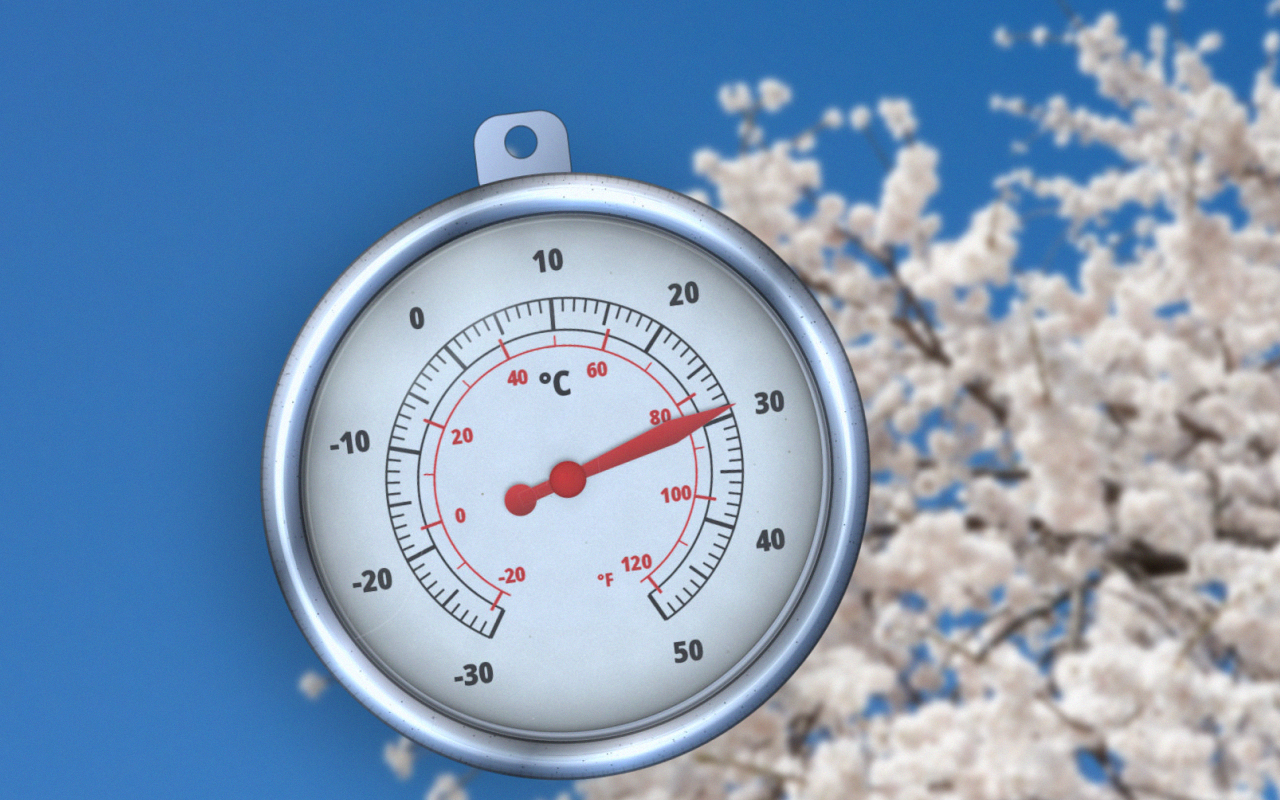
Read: 29 °C
